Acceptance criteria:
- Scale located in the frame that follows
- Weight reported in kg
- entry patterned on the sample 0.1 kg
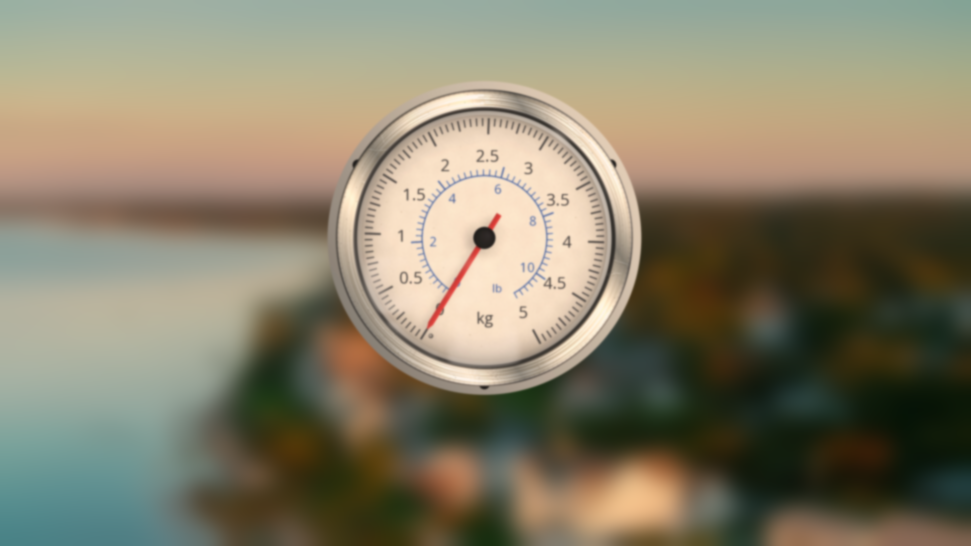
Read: 0 kg
